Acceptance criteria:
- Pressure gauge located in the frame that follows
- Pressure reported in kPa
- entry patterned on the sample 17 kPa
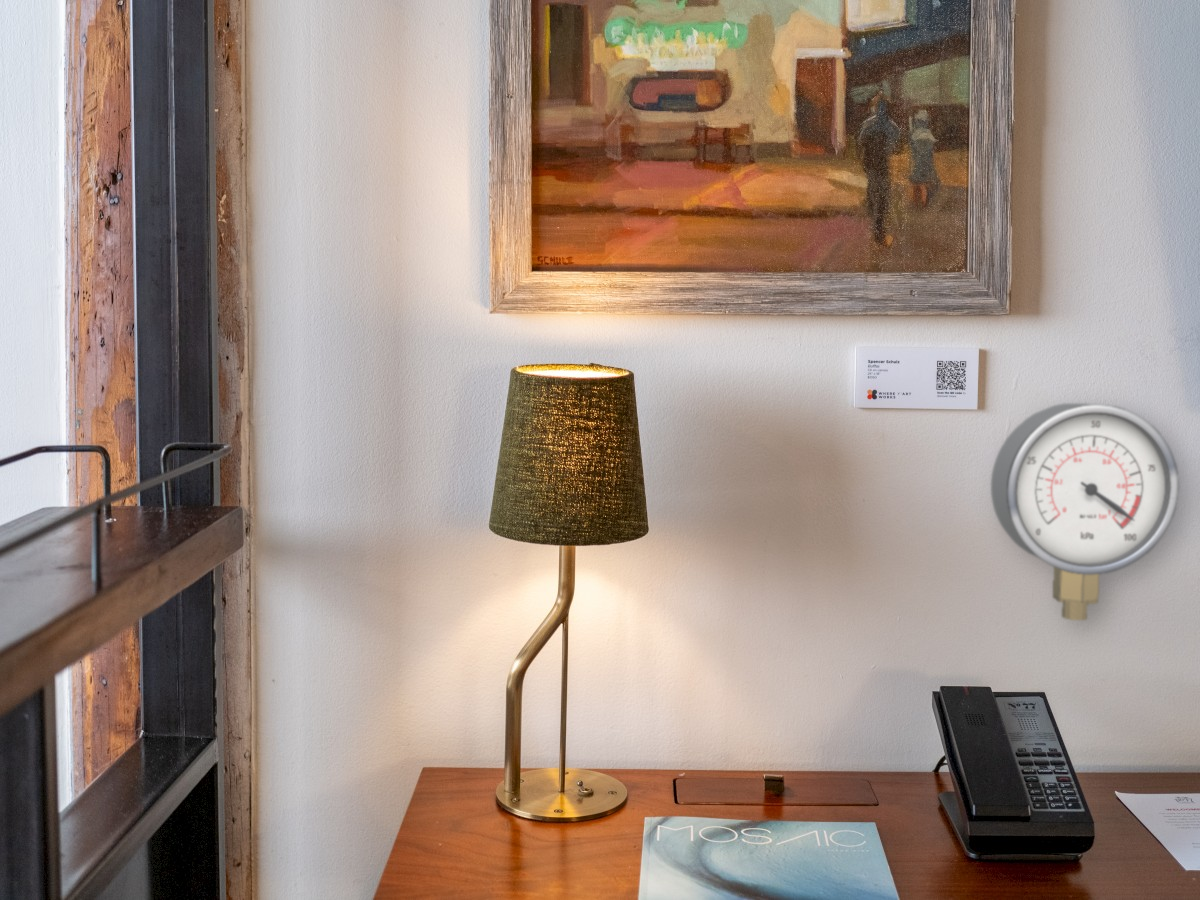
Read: 95 kPa
